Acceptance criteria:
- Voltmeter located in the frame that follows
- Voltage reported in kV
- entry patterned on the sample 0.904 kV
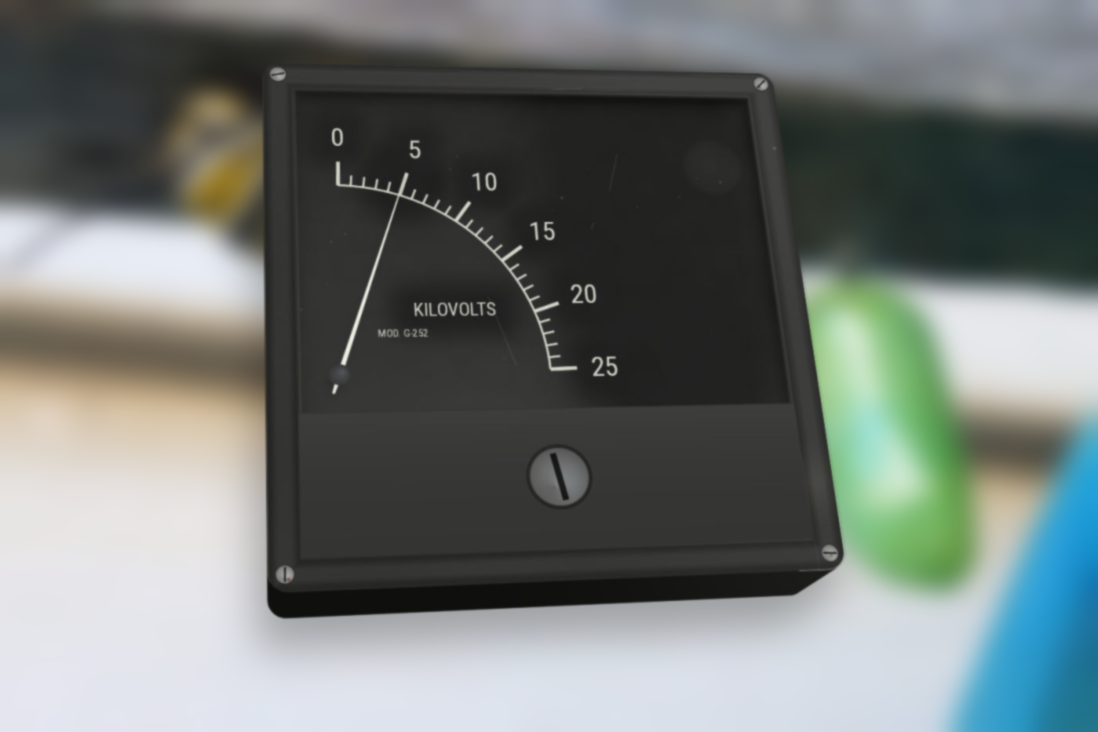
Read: 5 kV
